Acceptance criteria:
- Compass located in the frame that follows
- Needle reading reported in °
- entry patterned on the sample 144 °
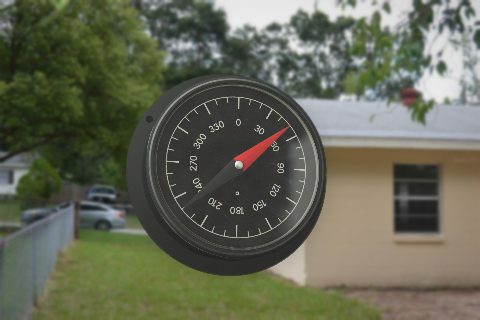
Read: 50 °
